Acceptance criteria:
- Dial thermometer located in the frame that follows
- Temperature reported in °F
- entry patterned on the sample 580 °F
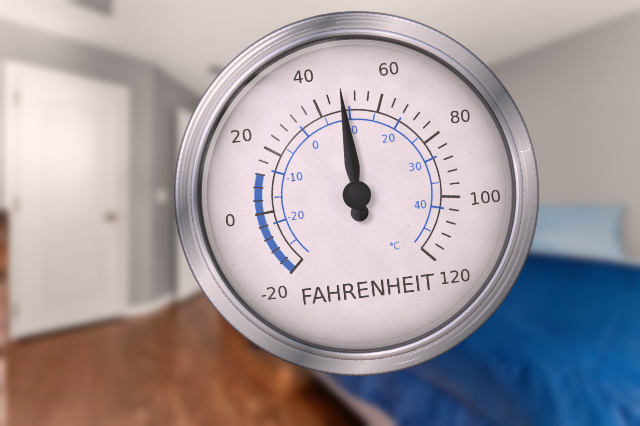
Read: 48 °F
